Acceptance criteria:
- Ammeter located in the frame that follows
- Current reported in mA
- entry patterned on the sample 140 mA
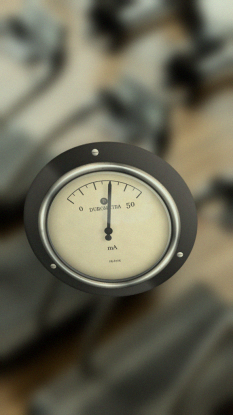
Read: 30 mA
